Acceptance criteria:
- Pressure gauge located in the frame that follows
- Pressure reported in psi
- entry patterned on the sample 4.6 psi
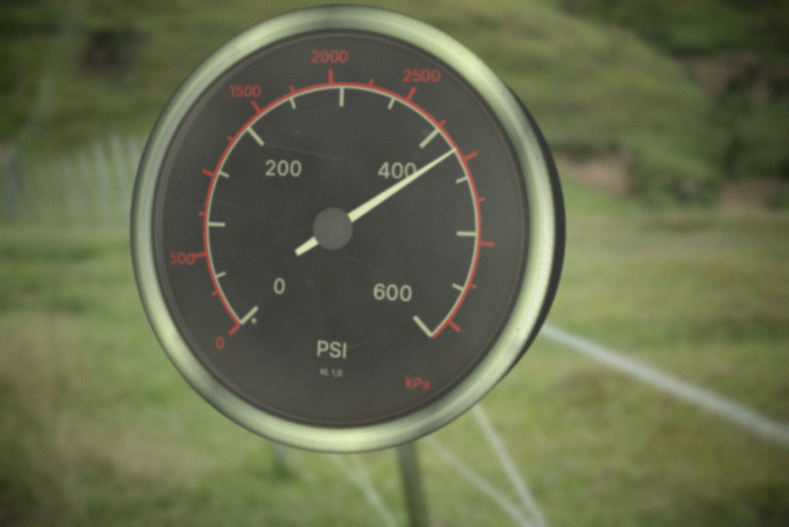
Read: 425 psi
